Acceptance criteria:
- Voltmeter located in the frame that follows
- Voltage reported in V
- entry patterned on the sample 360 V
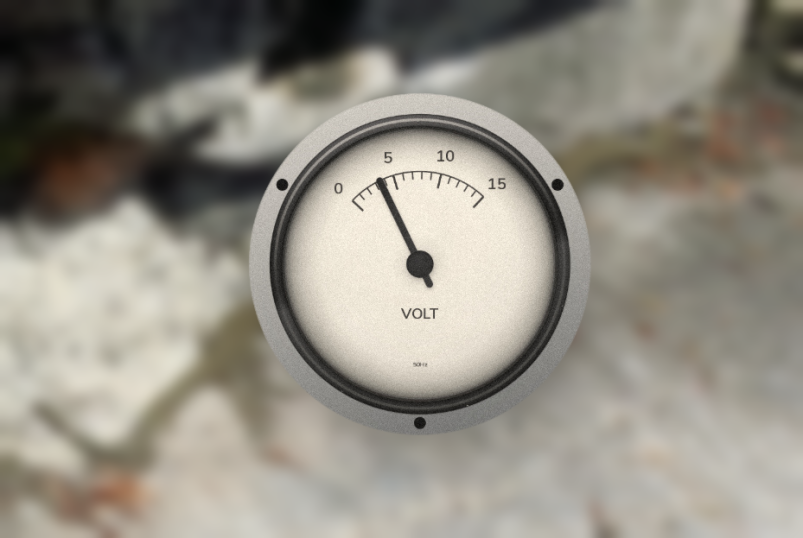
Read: 3.5 V
